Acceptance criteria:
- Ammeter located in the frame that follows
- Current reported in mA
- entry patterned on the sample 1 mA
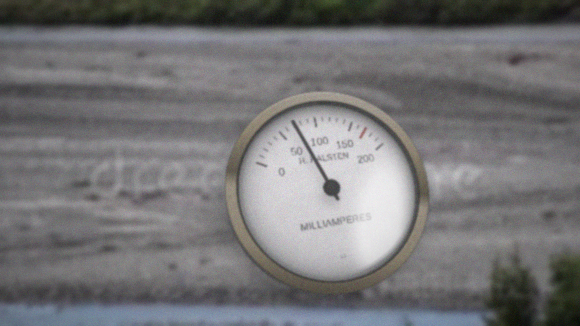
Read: 70 mA
